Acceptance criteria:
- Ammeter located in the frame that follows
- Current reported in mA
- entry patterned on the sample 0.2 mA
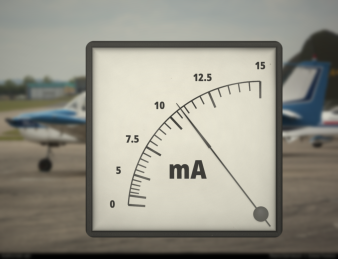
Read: 10.75 mA
